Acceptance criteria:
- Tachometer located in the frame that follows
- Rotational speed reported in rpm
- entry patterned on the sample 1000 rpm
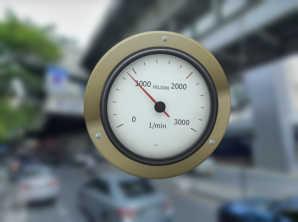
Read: 900 rpm
